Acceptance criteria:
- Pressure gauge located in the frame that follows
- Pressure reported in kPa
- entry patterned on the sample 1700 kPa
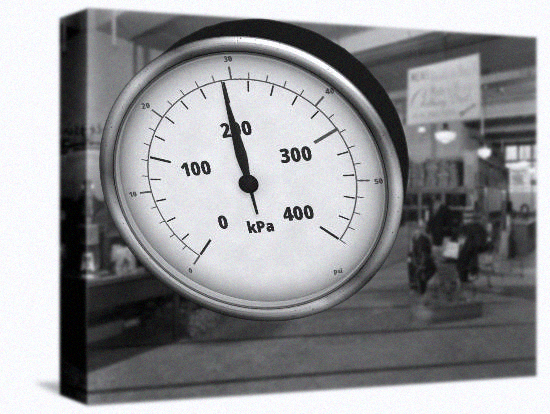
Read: 200 kPa
